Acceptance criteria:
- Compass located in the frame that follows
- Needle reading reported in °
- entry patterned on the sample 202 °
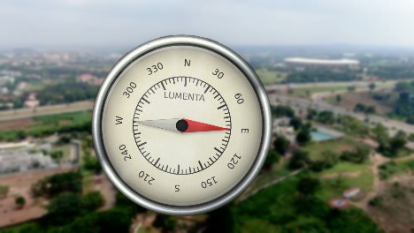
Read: 90 °
